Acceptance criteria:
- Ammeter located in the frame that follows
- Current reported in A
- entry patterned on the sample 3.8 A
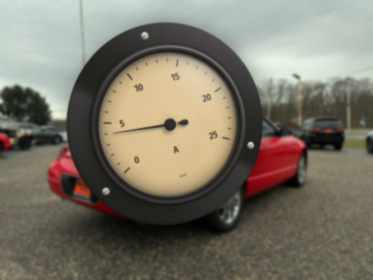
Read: 4 A
